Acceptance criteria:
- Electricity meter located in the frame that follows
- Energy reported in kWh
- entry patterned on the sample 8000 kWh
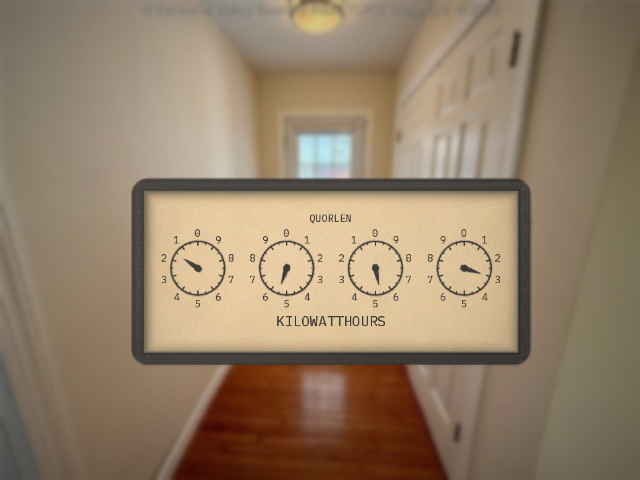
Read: 1553 kWh
